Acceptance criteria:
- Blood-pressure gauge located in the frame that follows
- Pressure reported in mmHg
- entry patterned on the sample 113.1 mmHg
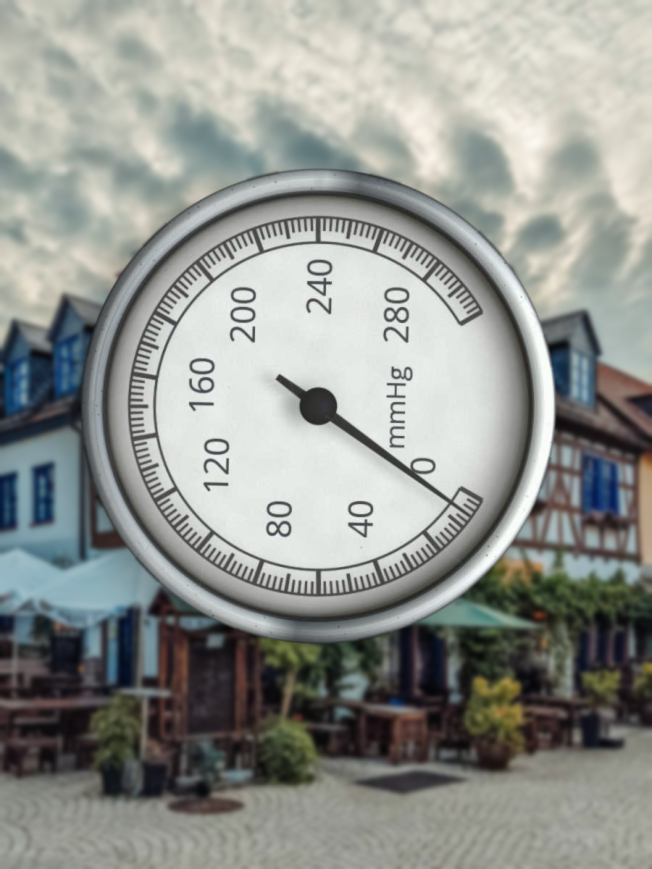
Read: 6 mmHg
